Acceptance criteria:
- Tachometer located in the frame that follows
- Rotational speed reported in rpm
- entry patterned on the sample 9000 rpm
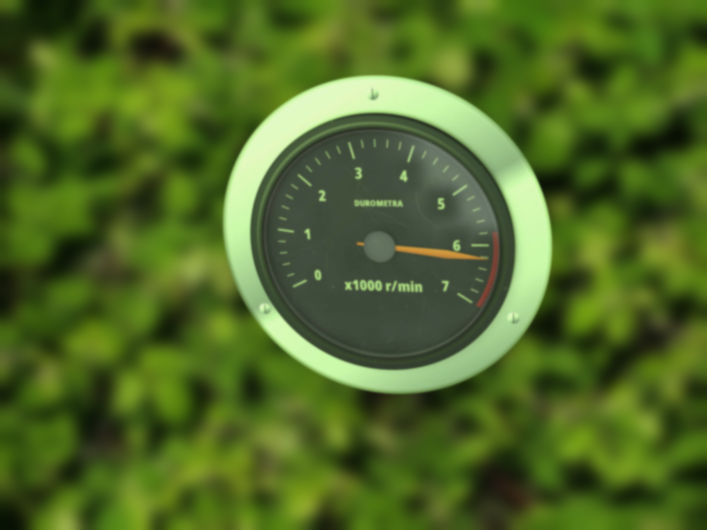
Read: 6200 rpm
